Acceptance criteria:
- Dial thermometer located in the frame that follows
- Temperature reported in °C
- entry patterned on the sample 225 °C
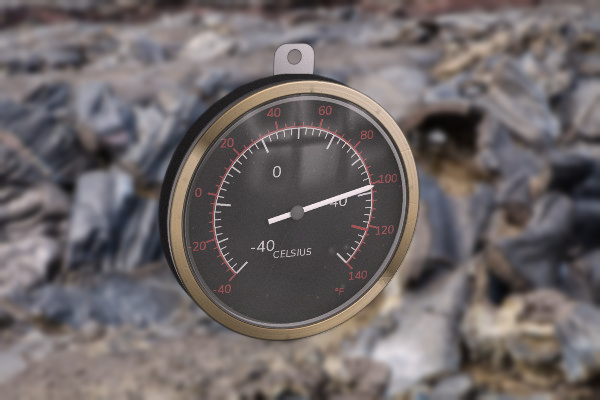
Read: 38 °C
